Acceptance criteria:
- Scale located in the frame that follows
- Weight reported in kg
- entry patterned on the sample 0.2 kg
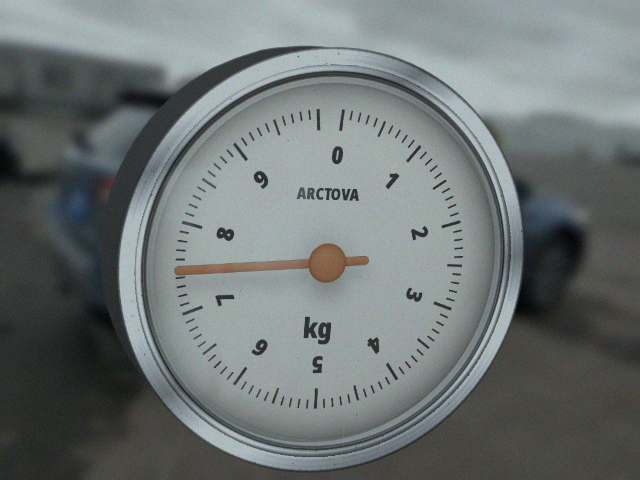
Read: 7.5 kg
